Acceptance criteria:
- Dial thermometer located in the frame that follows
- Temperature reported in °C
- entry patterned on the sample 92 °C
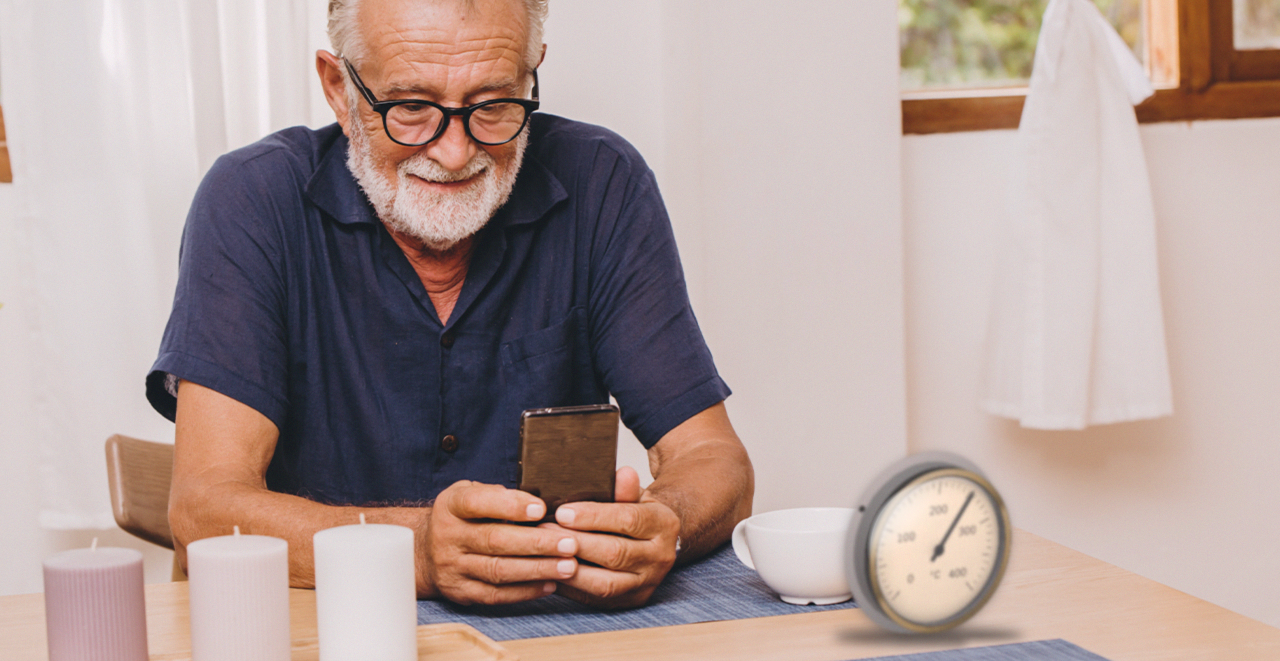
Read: 250 °C
